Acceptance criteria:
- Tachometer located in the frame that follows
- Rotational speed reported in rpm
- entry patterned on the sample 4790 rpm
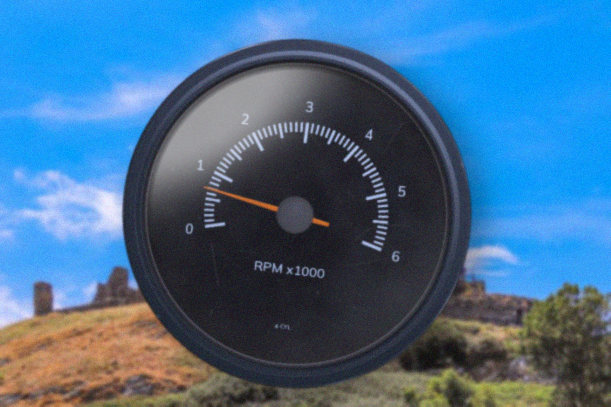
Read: 700 rpm
